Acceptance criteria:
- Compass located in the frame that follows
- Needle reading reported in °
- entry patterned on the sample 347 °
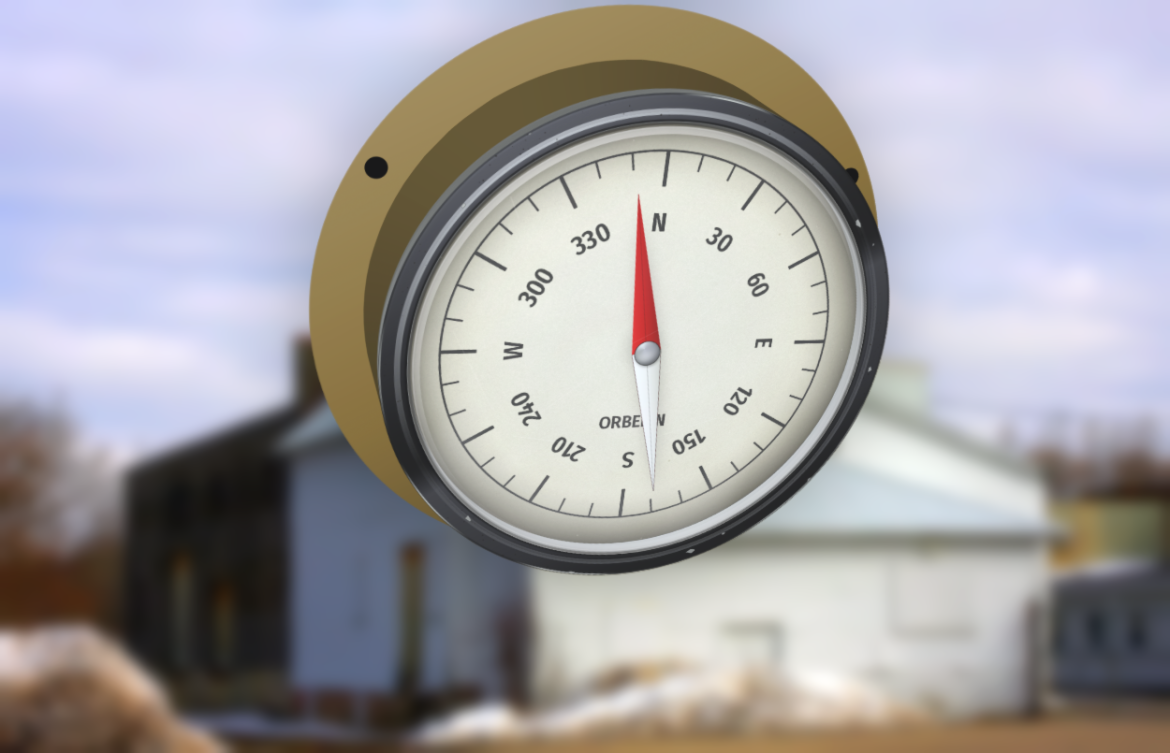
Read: 350 °
